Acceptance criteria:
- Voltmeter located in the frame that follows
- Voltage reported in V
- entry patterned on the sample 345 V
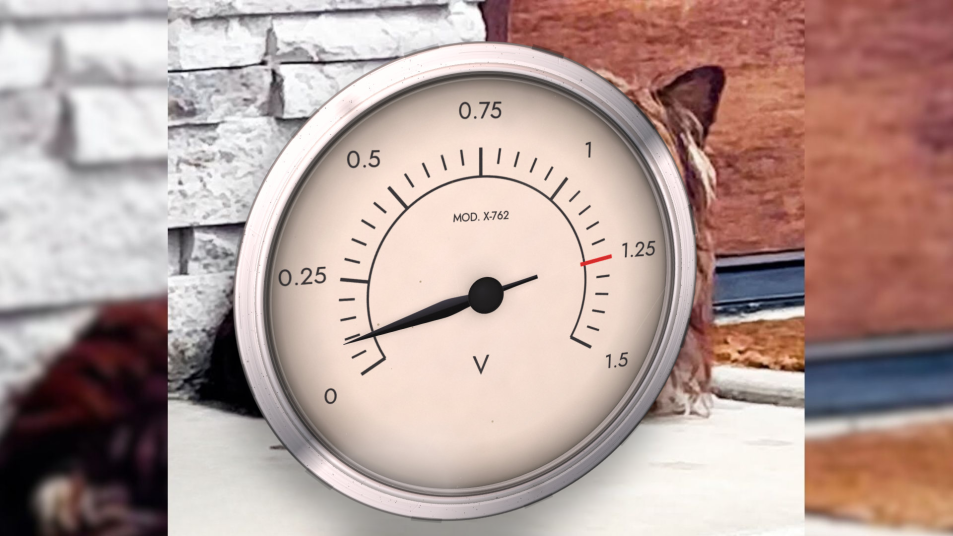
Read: 0.1 V
